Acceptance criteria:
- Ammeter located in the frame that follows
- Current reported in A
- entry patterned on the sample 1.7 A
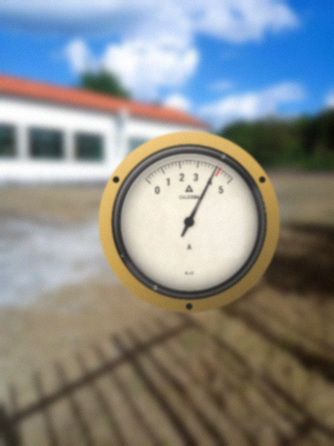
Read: 4 A
